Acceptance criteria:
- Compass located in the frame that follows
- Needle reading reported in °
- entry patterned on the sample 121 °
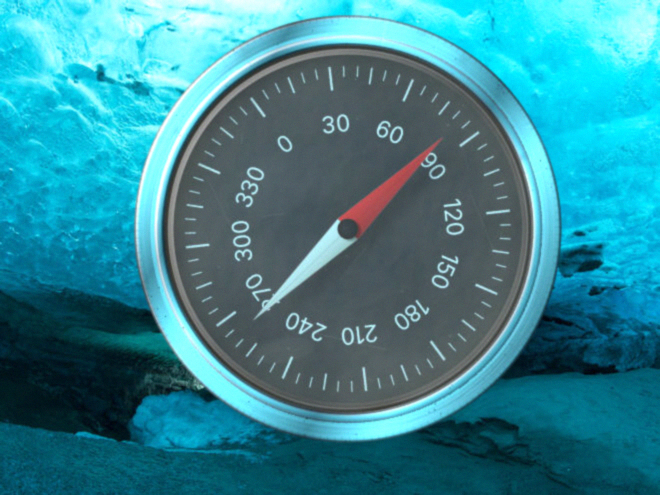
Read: 82.5 °
